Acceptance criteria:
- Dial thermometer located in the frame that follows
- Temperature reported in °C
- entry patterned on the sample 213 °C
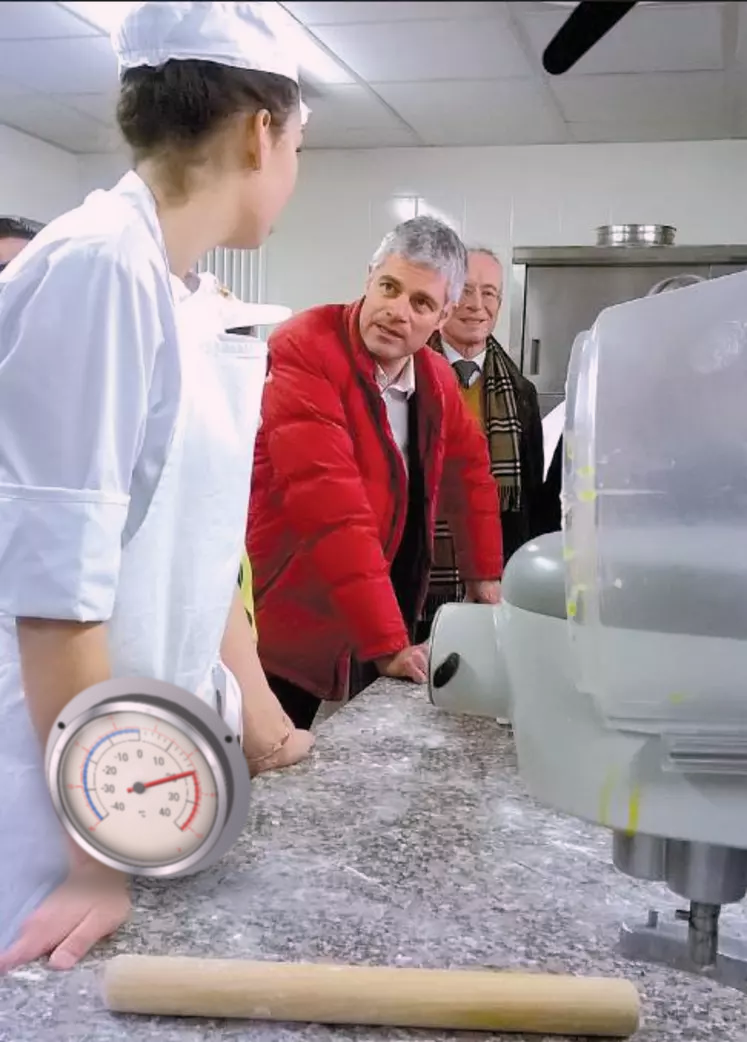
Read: 20 °C
